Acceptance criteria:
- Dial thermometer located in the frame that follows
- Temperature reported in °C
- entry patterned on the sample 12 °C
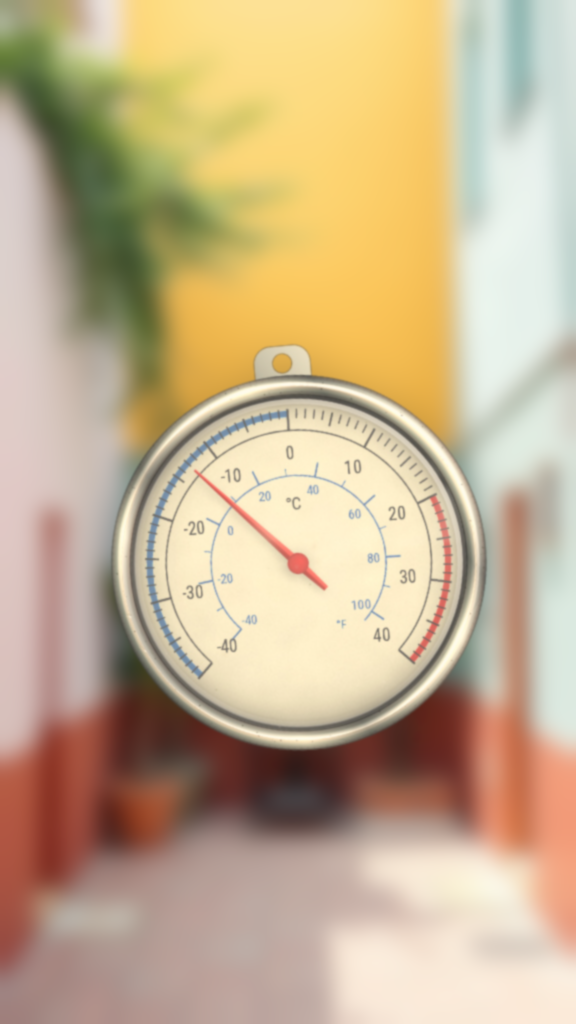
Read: -13 °C
